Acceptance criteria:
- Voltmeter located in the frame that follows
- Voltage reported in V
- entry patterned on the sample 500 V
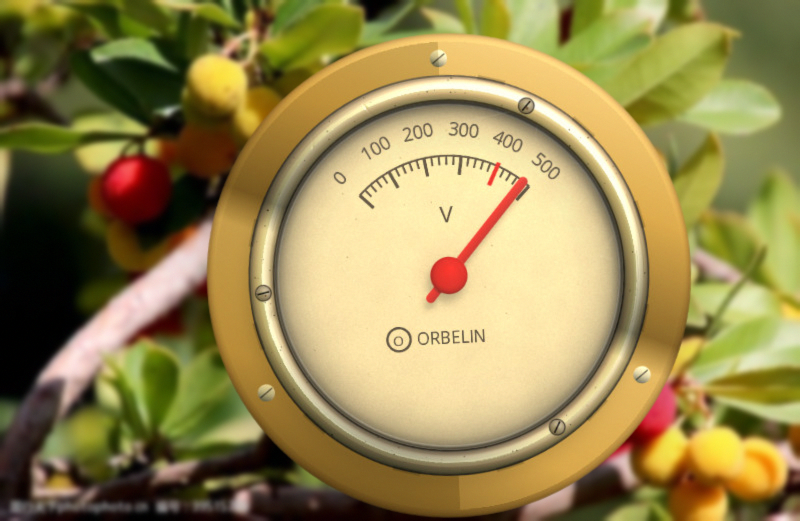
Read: 480 V
